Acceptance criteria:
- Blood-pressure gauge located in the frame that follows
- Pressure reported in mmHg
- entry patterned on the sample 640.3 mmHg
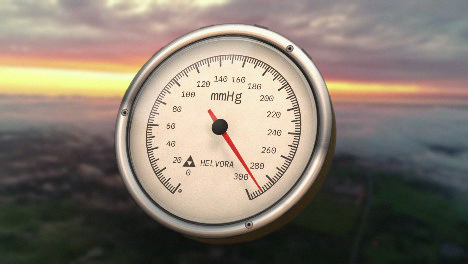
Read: 290 mmHg
